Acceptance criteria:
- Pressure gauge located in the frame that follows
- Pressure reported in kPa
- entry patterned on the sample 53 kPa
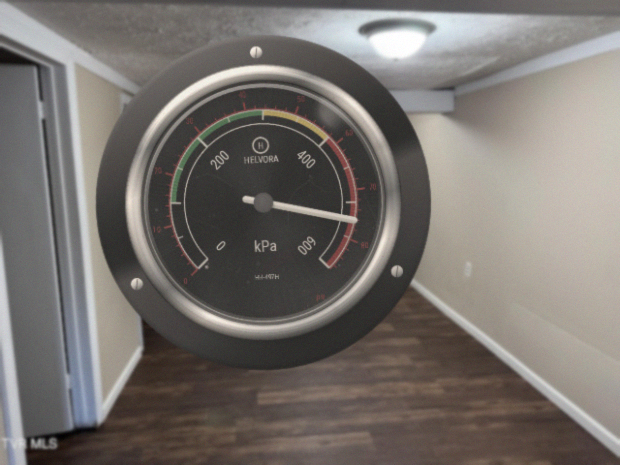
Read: 525 kPa
